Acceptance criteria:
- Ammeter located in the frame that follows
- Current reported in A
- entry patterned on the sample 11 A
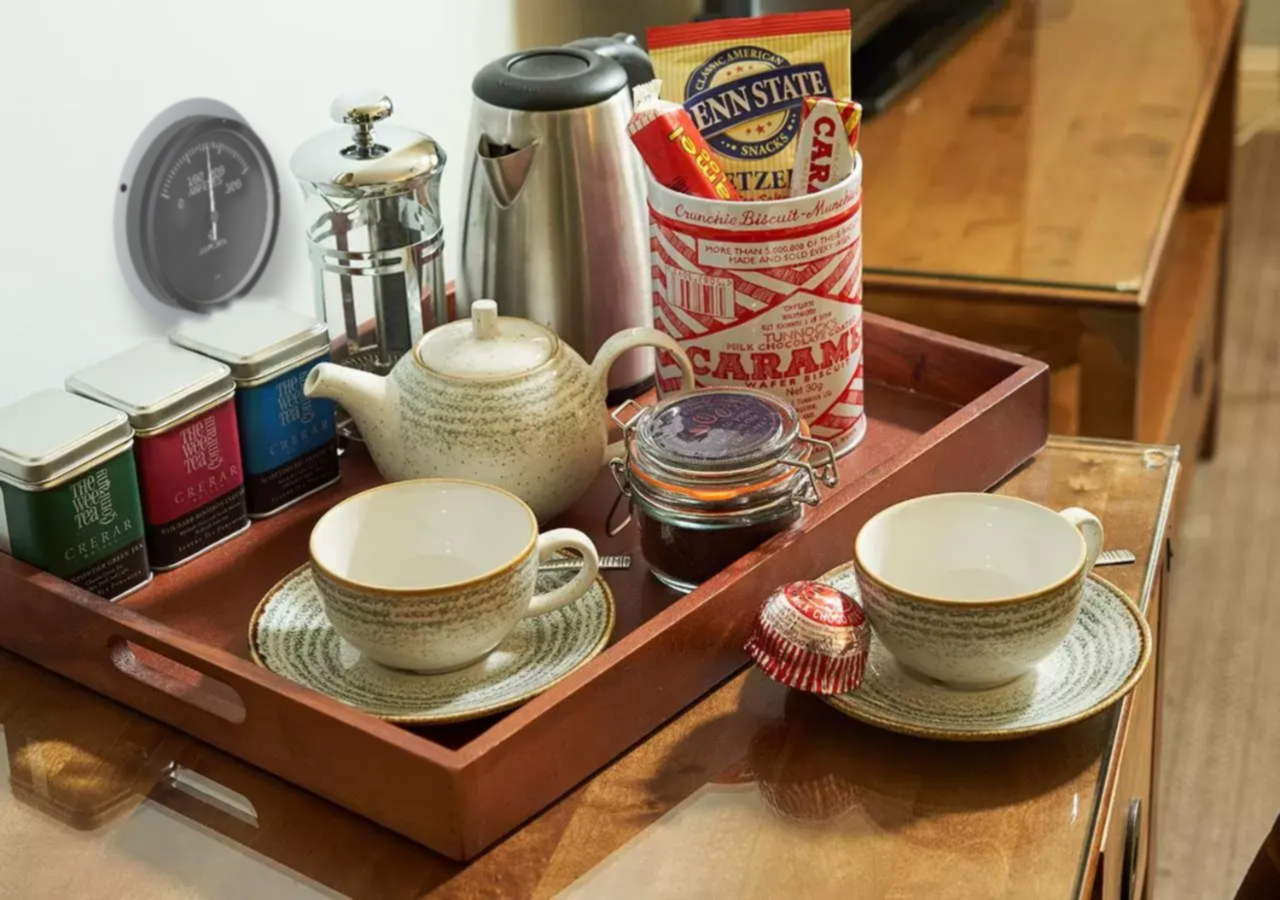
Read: 150 A
